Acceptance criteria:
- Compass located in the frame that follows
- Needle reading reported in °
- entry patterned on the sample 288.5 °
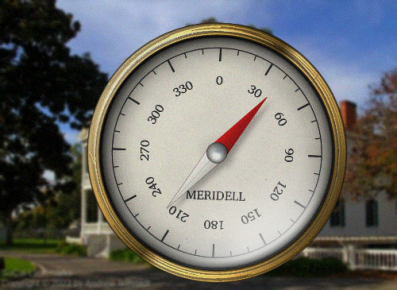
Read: 40 °
